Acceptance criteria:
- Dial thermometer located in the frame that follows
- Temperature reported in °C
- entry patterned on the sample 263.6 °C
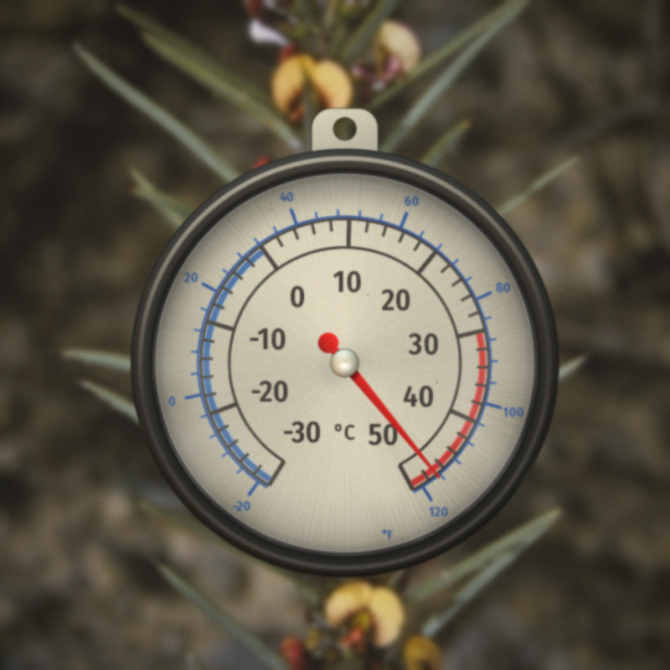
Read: 47 °C
